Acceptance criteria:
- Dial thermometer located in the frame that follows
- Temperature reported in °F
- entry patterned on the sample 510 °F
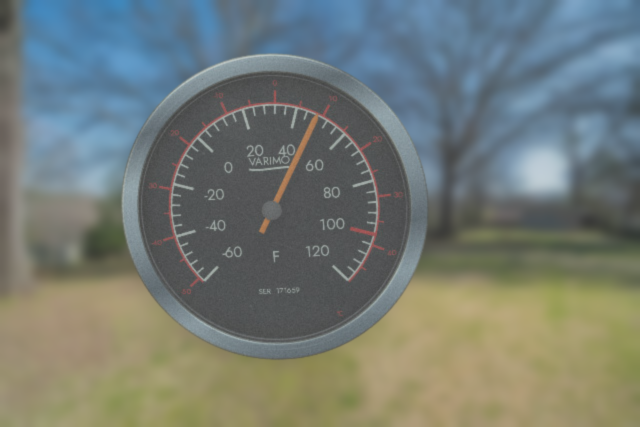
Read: 48 °F
